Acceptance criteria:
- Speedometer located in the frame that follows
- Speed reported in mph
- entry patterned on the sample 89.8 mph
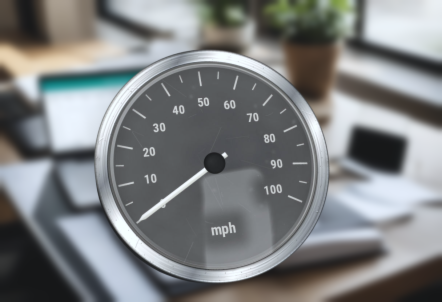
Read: 0 mph
